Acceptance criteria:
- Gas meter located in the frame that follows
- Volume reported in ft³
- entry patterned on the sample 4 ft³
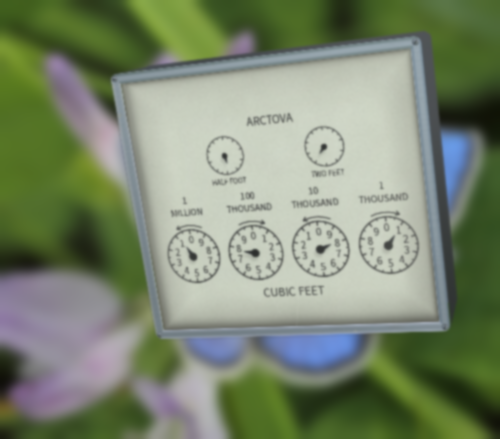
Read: 78100 ft³
